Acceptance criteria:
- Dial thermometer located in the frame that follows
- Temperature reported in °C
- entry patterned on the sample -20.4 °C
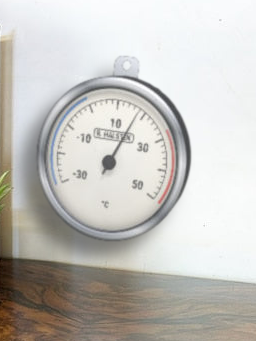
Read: 18 °C
